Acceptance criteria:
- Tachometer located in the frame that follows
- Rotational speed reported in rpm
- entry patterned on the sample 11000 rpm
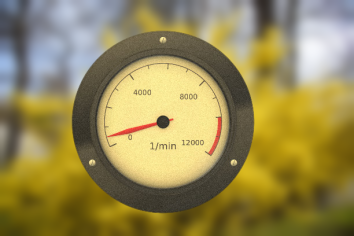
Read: 500 rpm
